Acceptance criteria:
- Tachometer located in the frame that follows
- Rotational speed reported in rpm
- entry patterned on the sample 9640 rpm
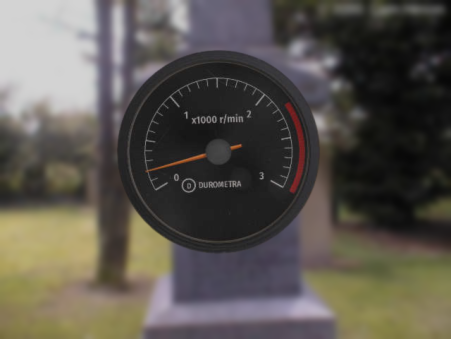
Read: 200 rpm
